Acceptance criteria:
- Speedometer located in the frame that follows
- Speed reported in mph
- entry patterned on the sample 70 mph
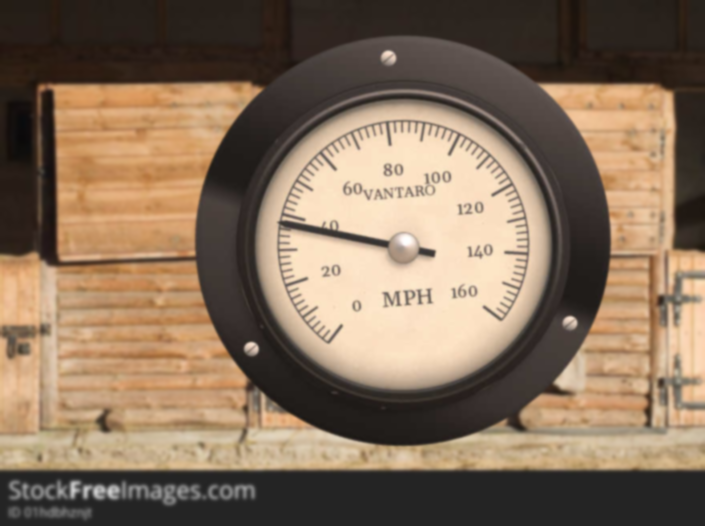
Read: 38 mph
